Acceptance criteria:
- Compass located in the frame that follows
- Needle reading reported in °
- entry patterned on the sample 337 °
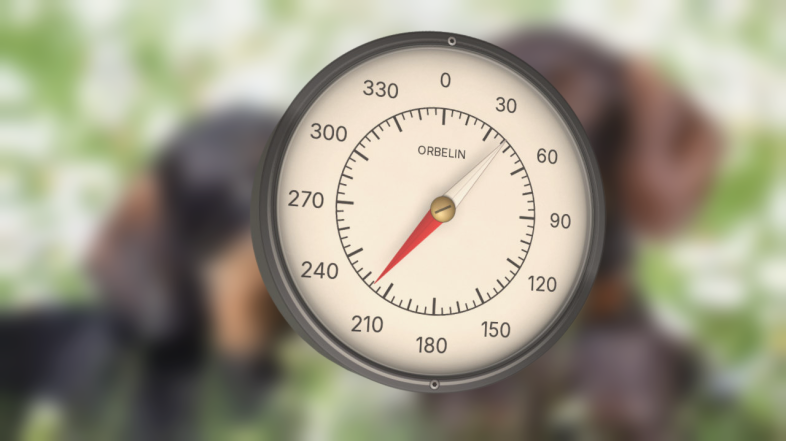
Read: 220 °
